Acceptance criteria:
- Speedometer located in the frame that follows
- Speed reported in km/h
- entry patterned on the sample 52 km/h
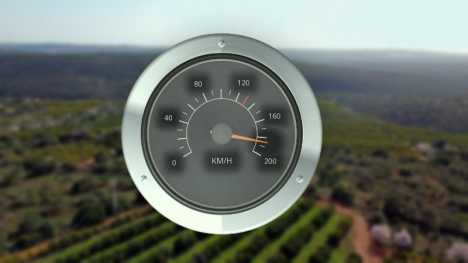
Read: 185 km/h
